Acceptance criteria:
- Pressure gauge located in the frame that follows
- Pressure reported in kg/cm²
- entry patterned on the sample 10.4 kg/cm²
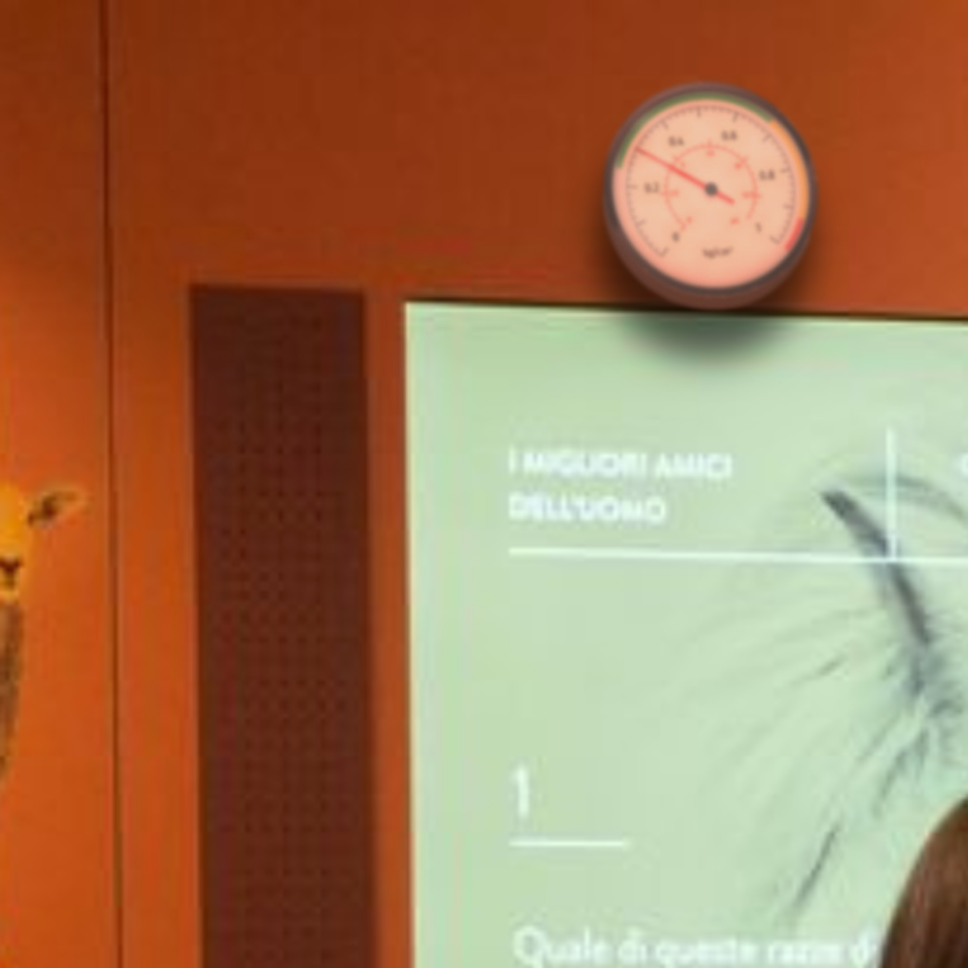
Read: 0.3 kg/cm²
